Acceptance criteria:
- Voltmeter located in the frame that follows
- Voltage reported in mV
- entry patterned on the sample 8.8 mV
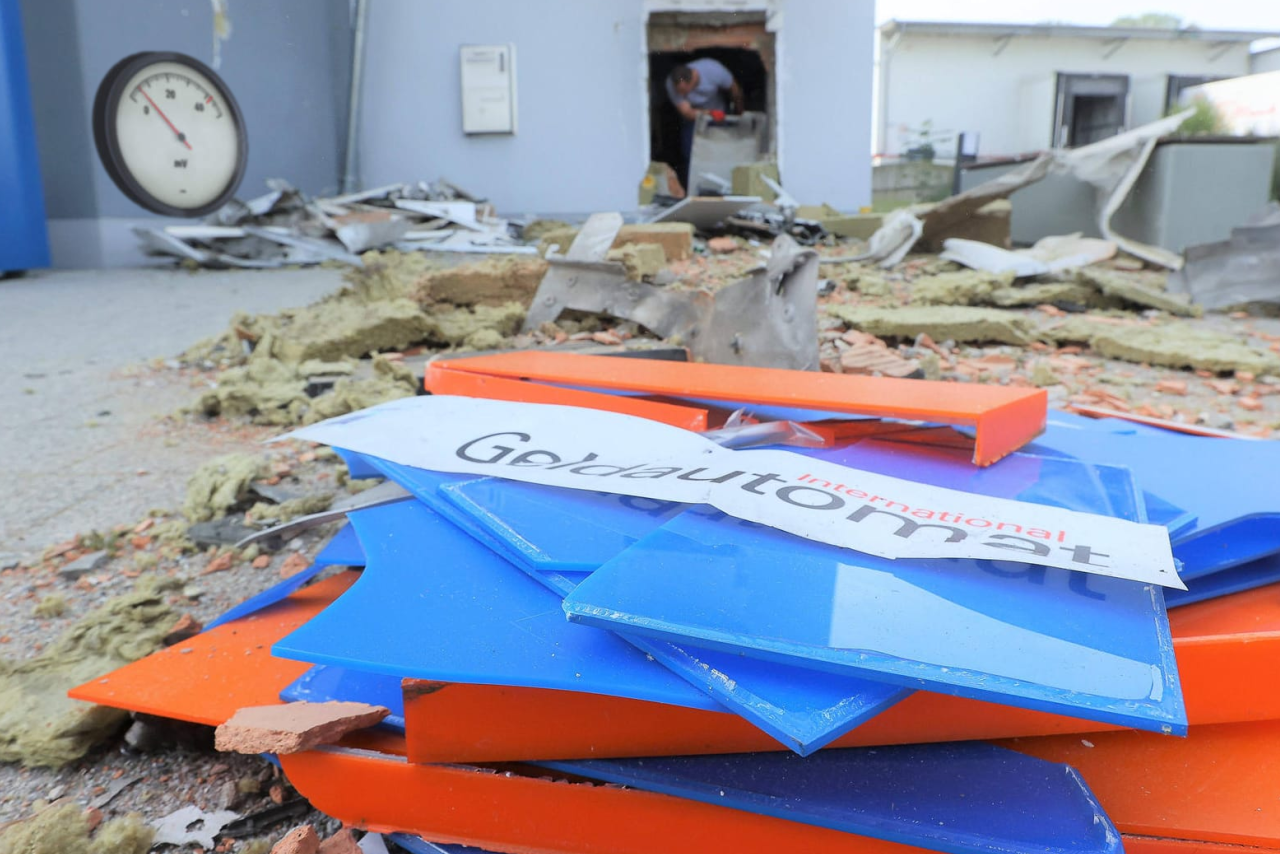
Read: 5 mV
